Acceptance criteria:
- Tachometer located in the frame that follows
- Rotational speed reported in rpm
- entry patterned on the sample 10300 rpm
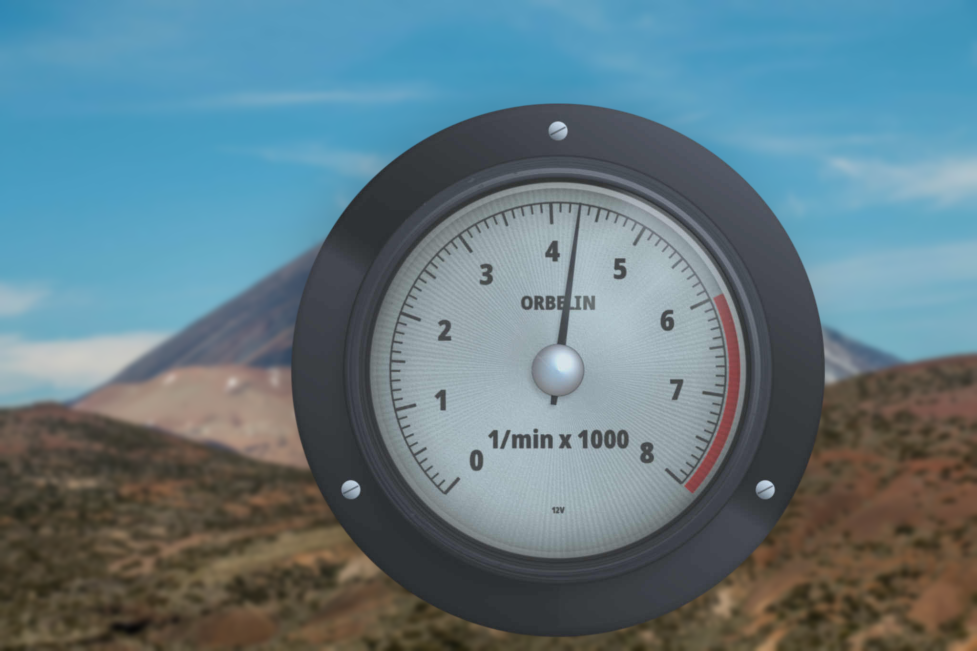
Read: 4300 rpm
